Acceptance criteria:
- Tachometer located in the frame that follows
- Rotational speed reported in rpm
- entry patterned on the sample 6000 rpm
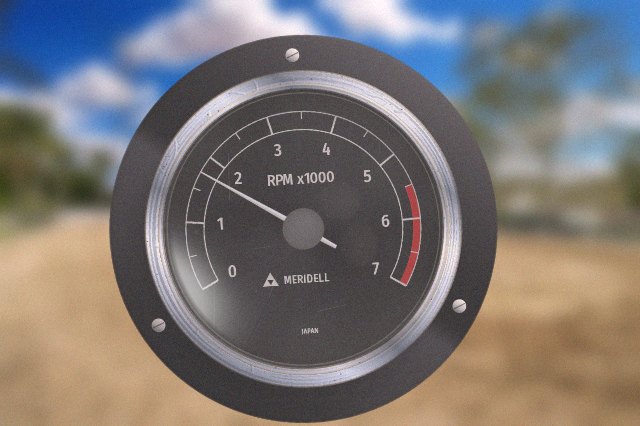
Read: 1750 rpm
